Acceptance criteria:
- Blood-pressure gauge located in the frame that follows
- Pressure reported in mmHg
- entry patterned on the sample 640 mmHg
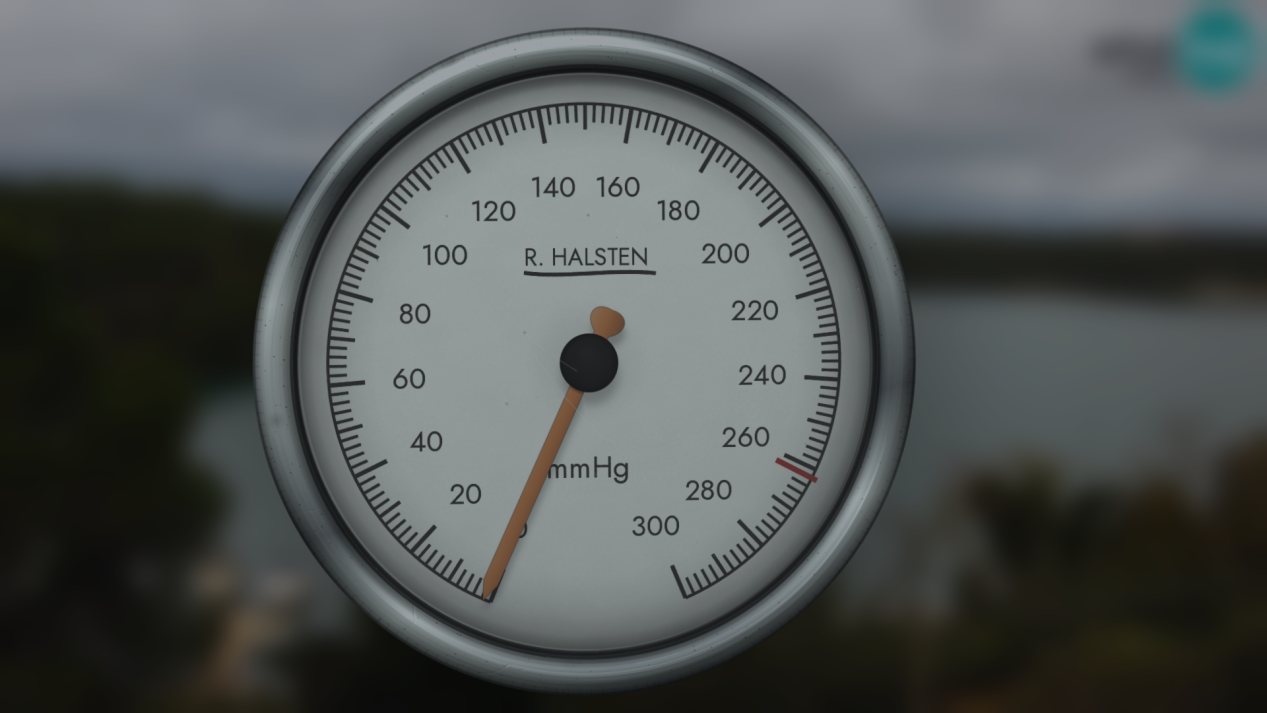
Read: 2 mmHg
